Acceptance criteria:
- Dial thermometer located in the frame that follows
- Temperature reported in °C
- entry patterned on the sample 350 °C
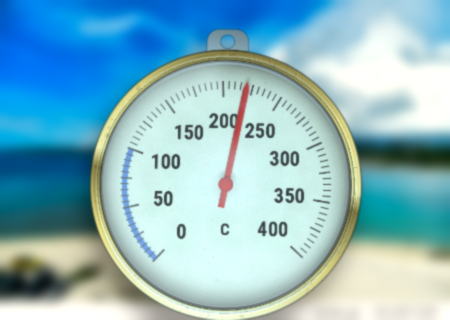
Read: 220 °C
